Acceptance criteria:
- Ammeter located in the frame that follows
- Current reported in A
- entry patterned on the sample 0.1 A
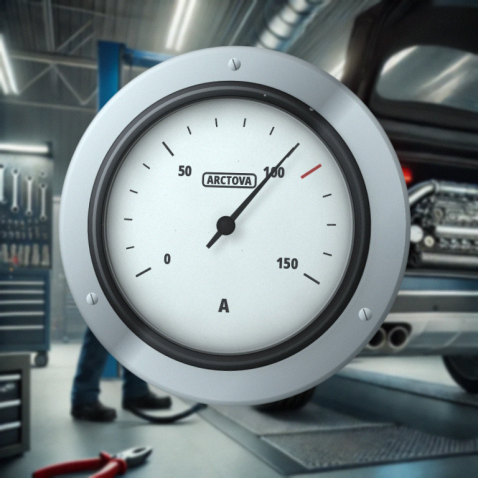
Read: 100 A
